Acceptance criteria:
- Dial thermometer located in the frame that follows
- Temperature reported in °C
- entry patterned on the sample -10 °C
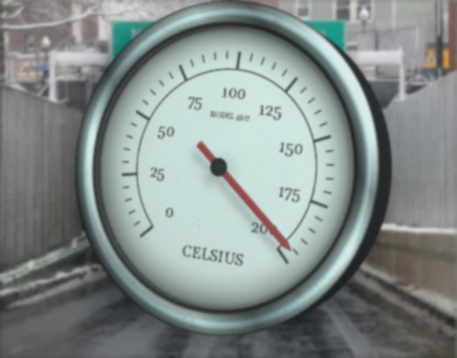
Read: 195 °C
